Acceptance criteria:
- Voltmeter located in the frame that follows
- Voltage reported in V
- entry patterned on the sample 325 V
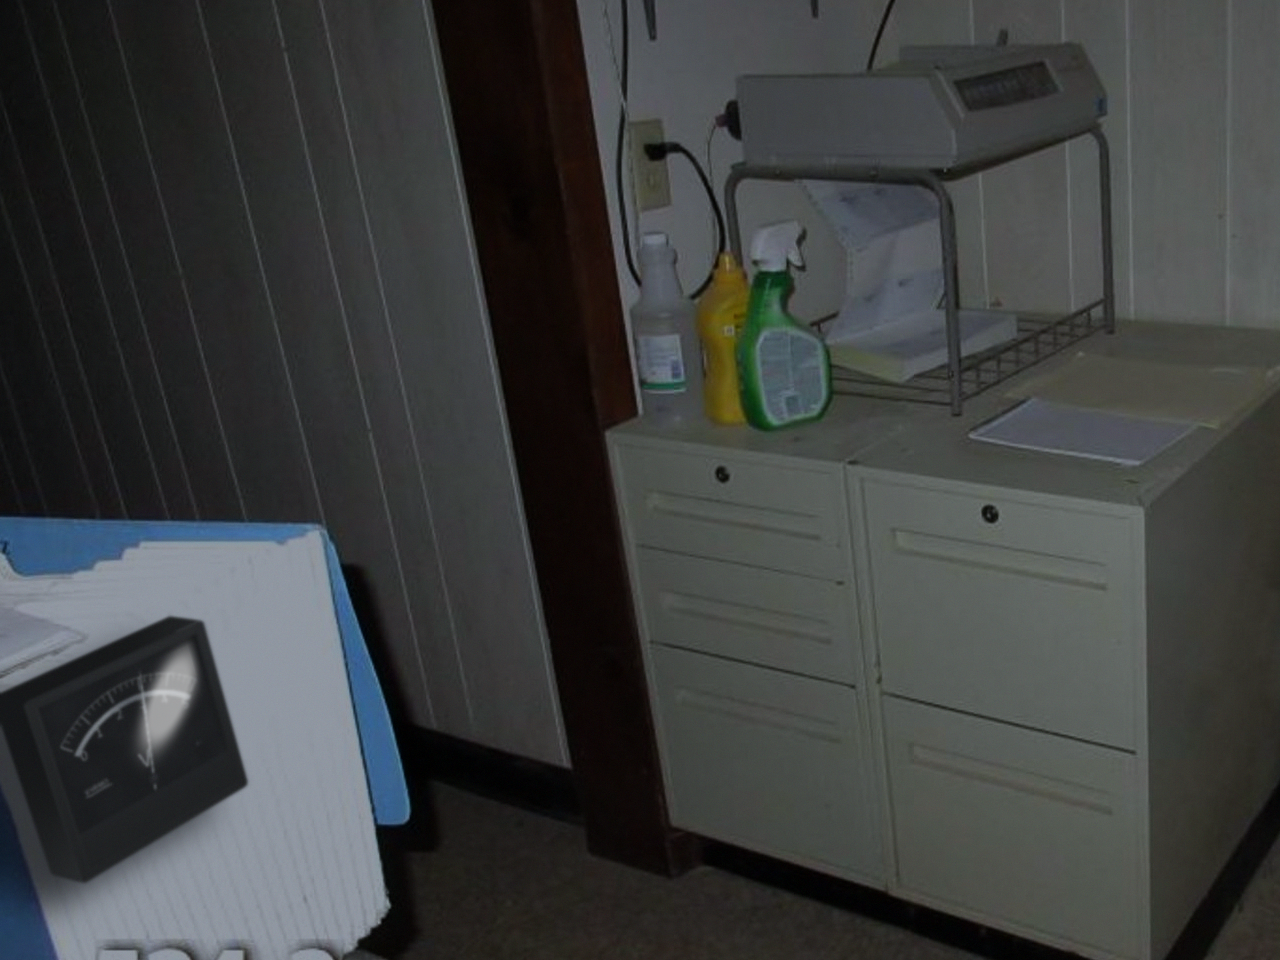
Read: 3 V
